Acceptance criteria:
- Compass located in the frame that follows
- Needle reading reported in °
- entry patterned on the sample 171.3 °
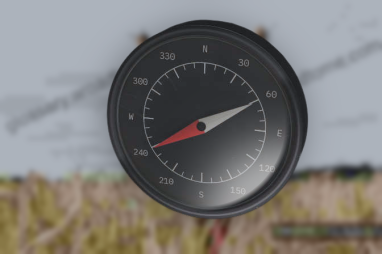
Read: 240 °
